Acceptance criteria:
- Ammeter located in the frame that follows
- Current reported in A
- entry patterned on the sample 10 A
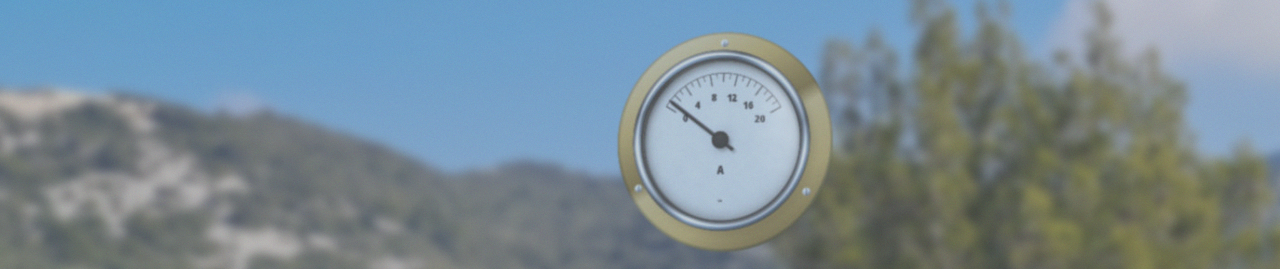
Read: 1 A
